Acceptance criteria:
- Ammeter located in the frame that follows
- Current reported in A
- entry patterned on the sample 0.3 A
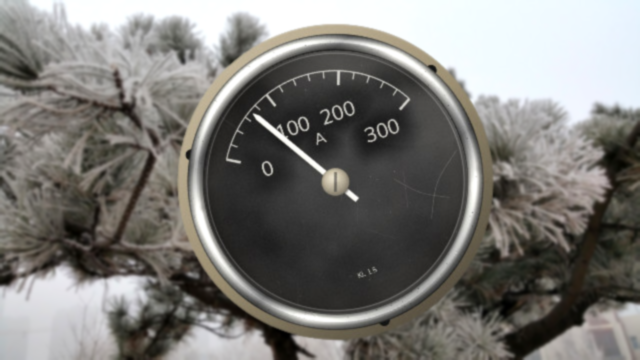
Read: 70 A
